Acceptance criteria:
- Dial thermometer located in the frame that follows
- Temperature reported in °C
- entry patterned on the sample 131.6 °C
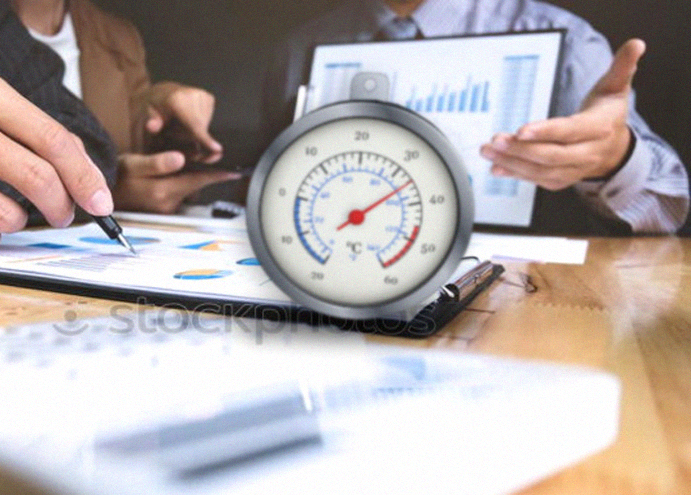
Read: 34 °C
